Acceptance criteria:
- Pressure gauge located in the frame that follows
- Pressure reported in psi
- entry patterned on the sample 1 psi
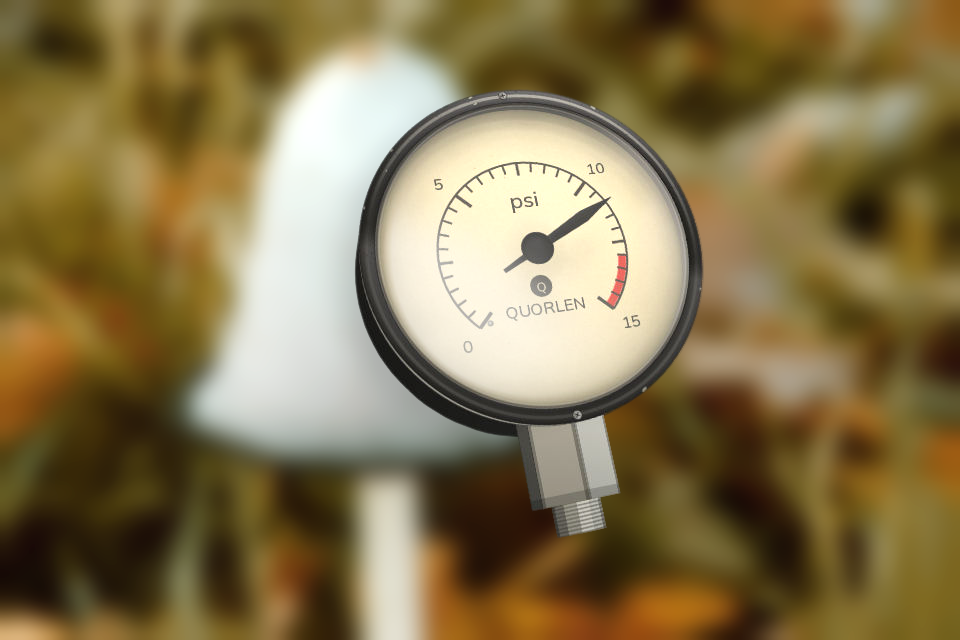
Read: 11 psi
